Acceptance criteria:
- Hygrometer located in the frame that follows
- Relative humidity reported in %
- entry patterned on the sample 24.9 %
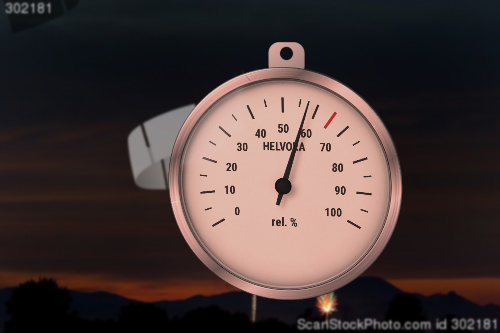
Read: 57.5 %
